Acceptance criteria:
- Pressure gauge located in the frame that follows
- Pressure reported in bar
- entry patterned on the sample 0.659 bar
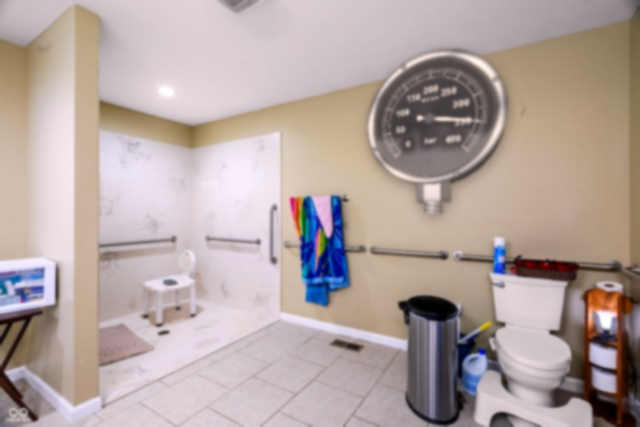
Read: 350 bar
